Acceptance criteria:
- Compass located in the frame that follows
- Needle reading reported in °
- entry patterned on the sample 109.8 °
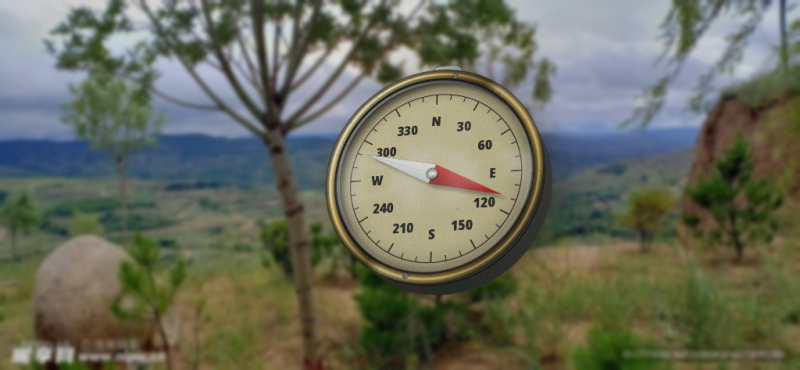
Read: 110 °
